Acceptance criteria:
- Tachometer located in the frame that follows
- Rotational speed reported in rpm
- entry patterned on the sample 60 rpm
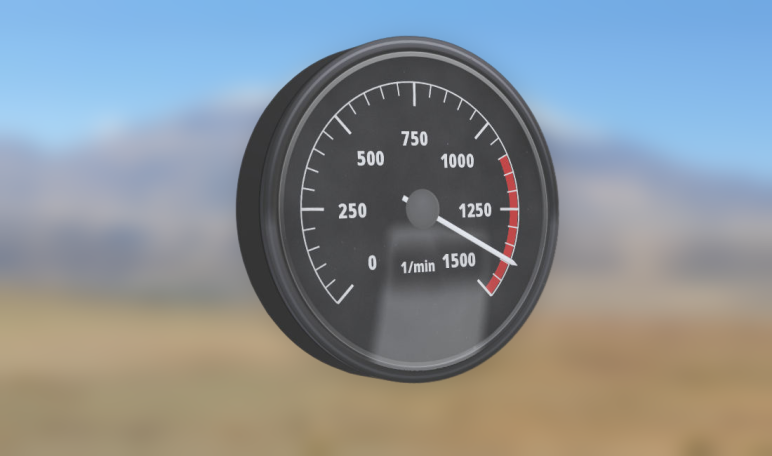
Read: 1400 rpm
